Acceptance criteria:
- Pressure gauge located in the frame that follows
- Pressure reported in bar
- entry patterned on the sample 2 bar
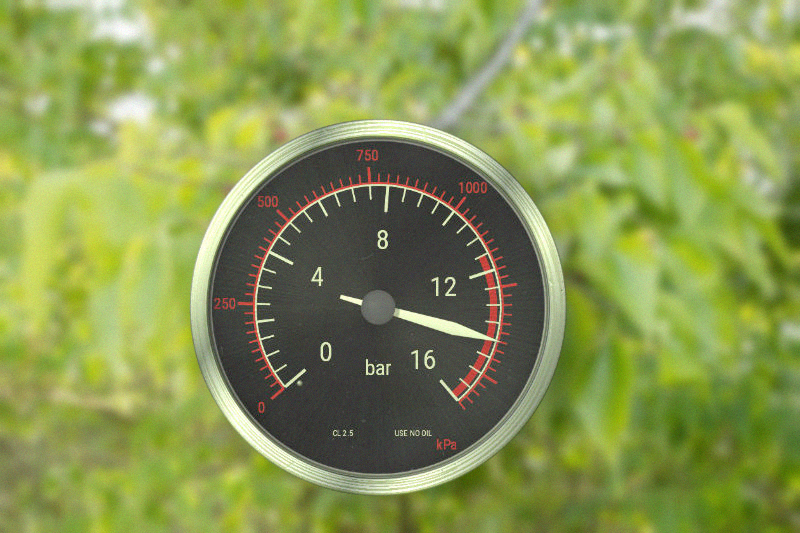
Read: 14 bar
